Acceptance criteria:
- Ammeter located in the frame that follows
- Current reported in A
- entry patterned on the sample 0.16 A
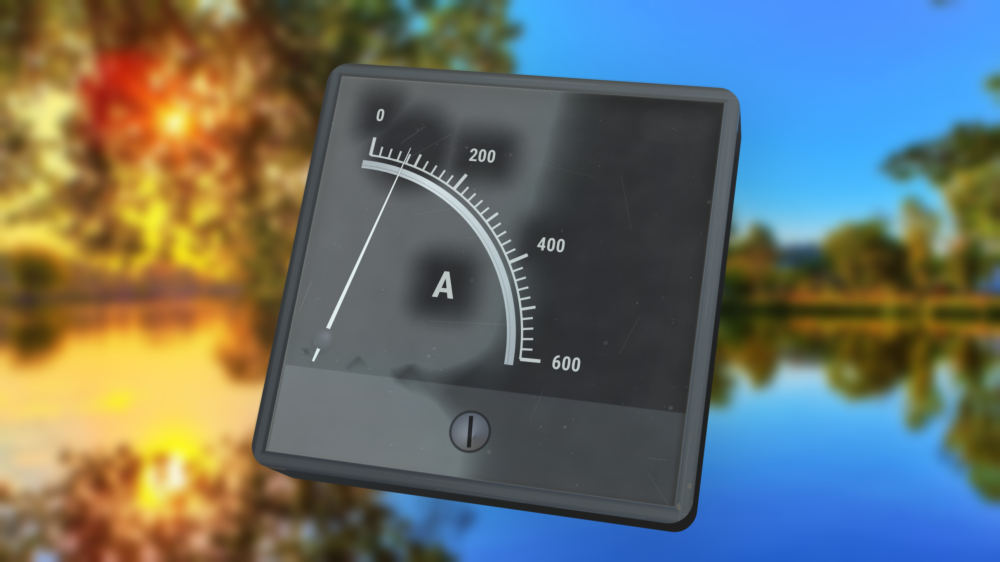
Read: 80 A
